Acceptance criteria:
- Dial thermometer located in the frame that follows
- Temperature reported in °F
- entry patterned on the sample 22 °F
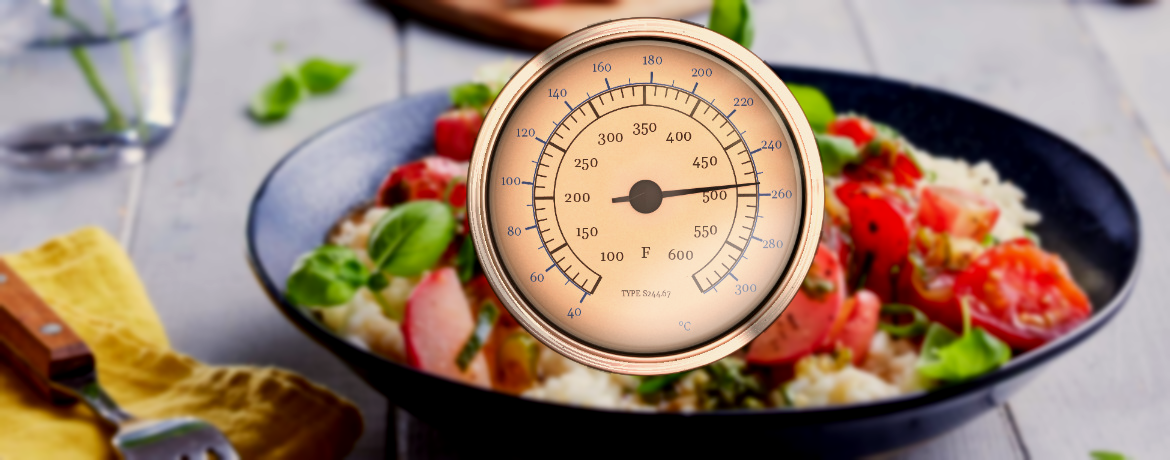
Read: 490 °F
